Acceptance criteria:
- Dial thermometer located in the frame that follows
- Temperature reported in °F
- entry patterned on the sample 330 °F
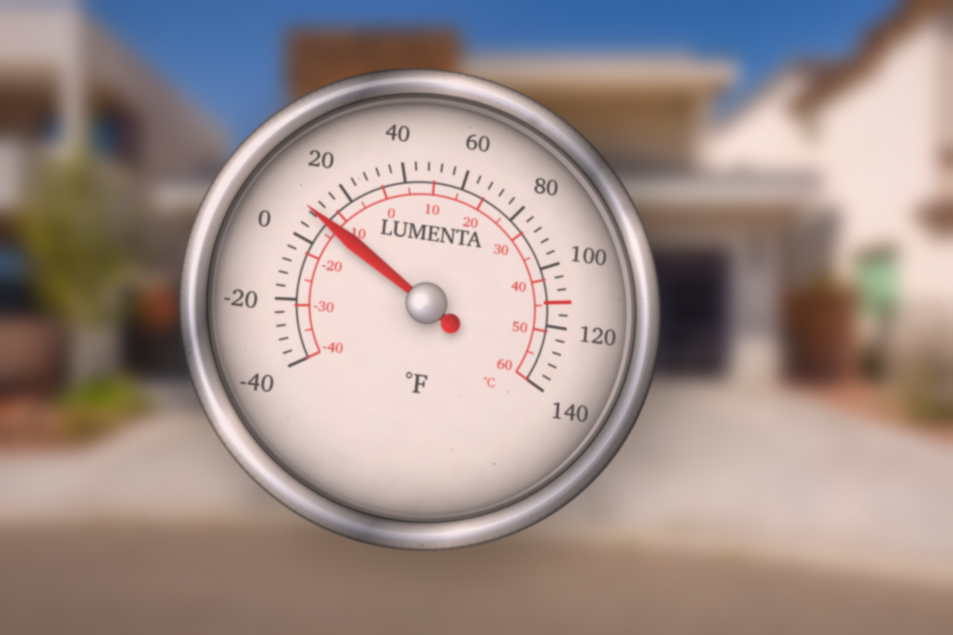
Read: 8 °F
